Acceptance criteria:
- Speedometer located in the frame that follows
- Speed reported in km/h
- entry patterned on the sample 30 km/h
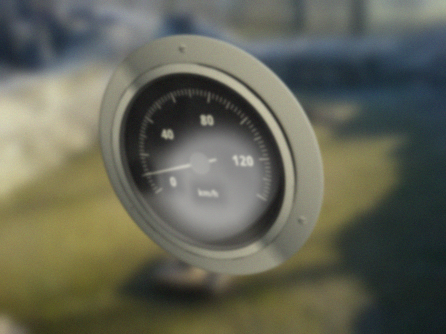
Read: 10 km/h
